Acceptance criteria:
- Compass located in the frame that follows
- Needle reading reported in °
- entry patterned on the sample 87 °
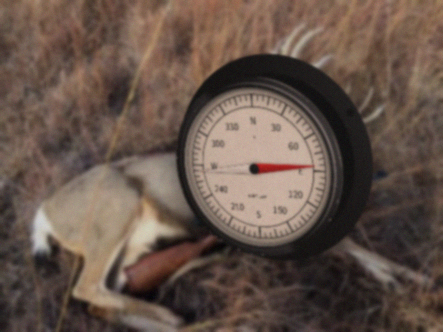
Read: 85 °
